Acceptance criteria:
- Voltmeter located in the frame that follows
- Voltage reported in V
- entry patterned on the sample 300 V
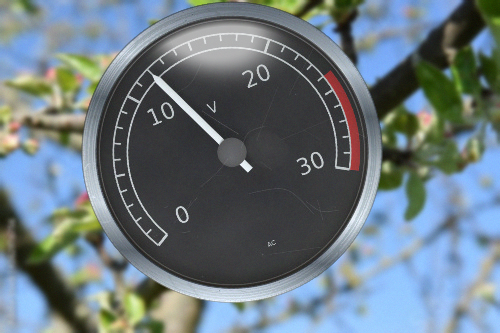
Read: 12 V
